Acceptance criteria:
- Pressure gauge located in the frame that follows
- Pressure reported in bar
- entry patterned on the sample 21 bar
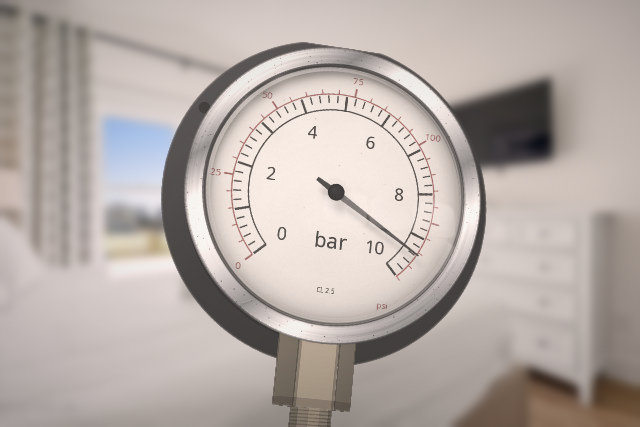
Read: 9.4 bar
